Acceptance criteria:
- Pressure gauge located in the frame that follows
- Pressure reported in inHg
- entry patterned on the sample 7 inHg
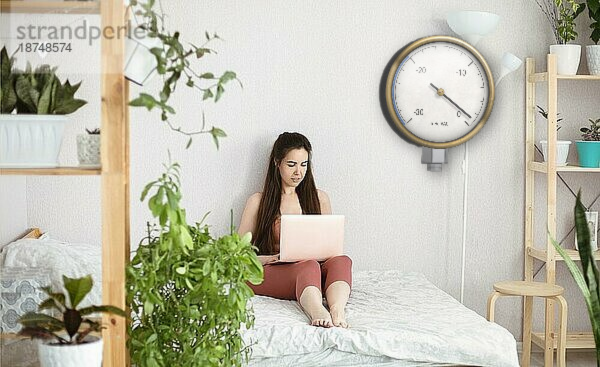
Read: -1 inHg
